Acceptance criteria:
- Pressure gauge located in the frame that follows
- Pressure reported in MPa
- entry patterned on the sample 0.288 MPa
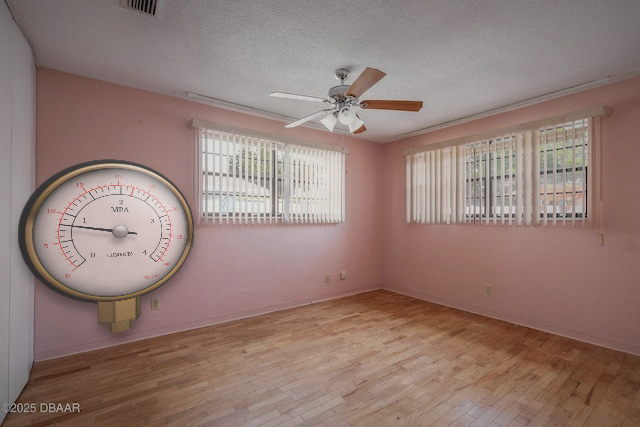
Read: 0.8 MPa
